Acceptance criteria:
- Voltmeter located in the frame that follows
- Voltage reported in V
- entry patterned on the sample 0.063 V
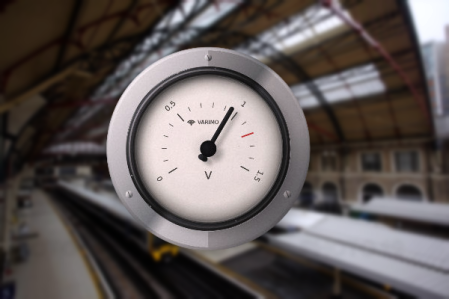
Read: 0.95 V
